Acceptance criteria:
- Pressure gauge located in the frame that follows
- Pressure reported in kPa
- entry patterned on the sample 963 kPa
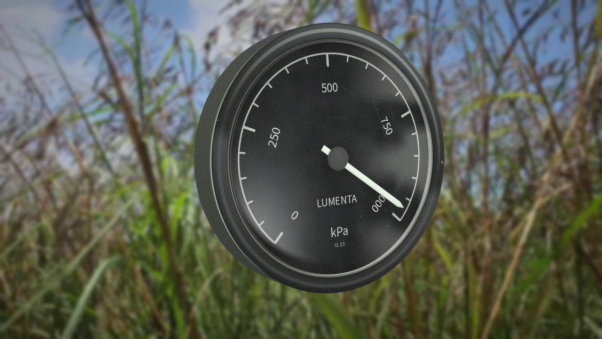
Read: 975 kPa
